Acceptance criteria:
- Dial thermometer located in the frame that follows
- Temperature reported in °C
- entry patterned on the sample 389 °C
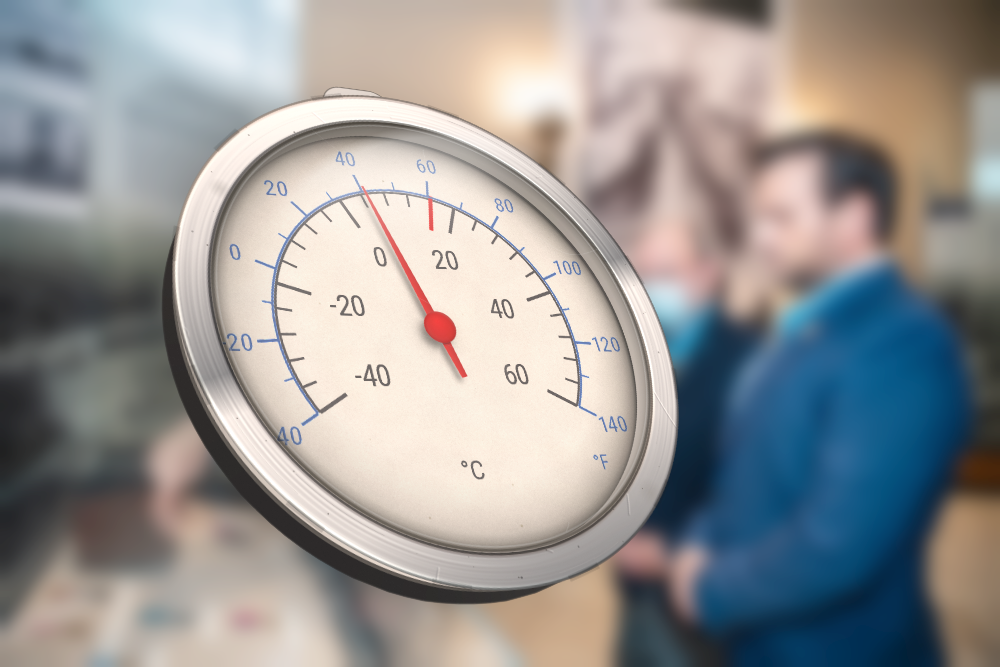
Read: 4 °C
